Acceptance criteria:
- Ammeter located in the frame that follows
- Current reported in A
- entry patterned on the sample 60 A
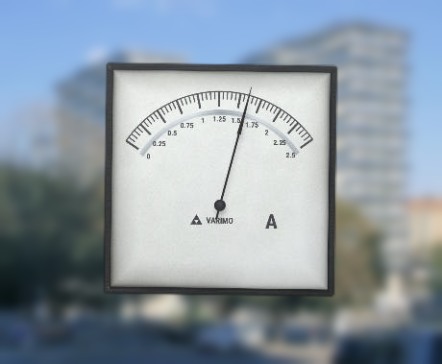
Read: 1.6 A
